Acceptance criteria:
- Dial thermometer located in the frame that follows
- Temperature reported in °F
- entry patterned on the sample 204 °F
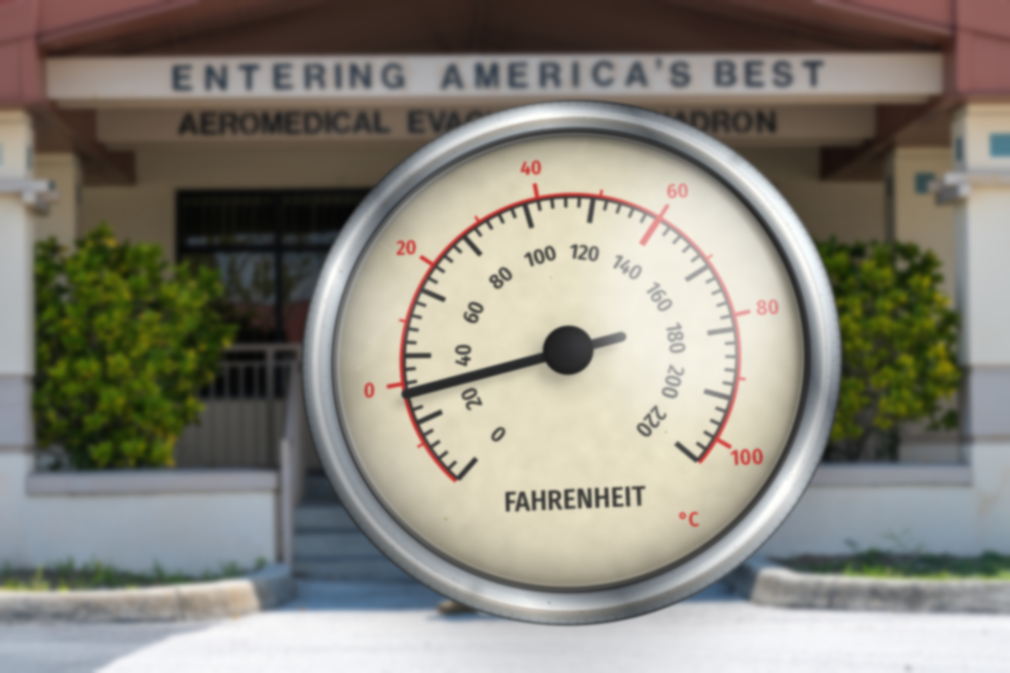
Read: 28 °F
